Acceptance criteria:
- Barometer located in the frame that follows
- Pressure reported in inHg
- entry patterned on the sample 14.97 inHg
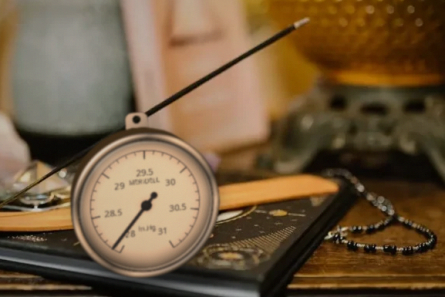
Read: 28.1 inHg
